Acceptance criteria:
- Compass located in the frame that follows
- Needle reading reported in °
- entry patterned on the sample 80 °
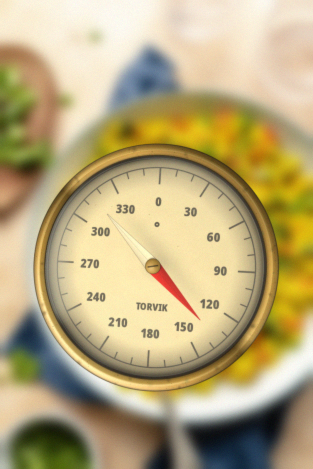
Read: 135 °
